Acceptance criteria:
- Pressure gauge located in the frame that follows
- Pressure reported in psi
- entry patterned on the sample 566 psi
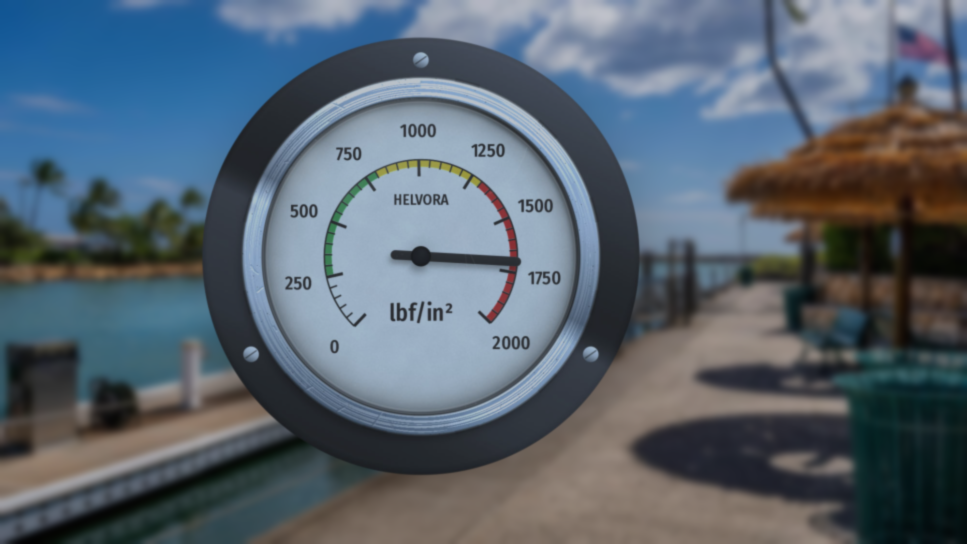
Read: 1700 psi
